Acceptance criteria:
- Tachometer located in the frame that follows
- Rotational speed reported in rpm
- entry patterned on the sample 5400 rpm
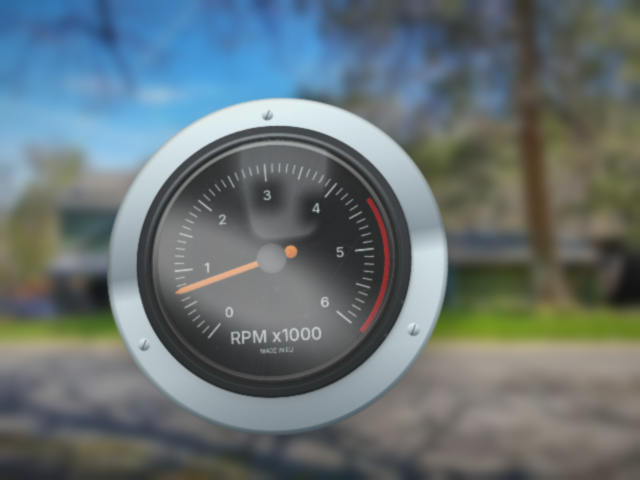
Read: 700 rpm
